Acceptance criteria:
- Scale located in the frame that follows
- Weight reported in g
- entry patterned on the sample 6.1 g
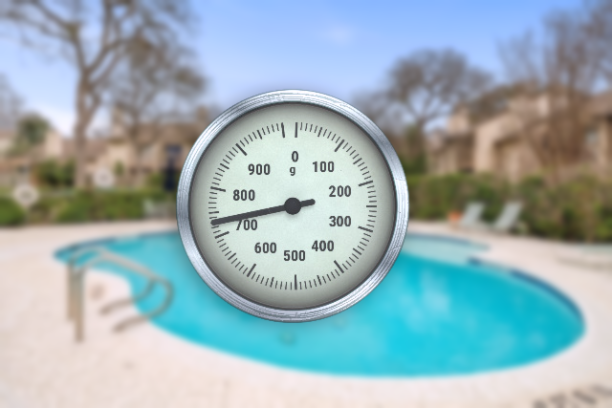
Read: 730 g
